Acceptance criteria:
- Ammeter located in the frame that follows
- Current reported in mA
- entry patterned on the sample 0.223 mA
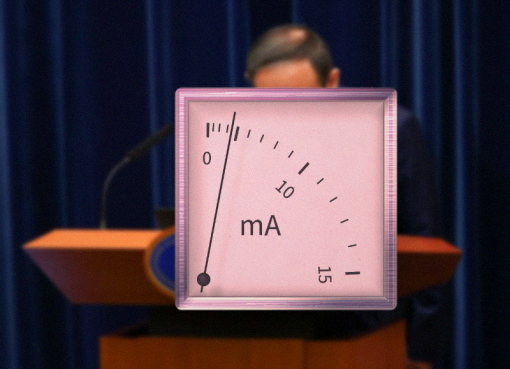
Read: 4.5 mA
